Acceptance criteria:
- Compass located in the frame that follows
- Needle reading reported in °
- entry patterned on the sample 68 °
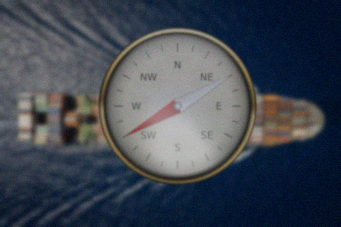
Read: 240 °
